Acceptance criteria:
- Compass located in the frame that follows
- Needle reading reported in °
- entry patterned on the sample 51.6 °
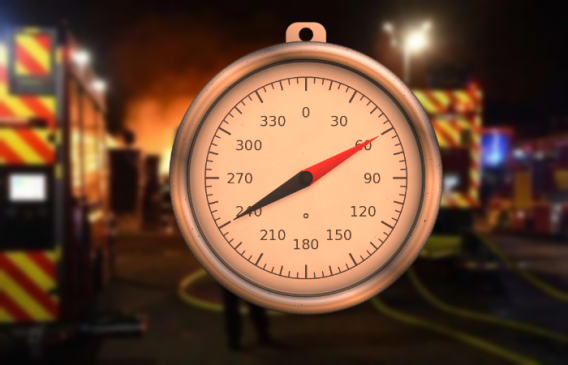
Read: 60 °
